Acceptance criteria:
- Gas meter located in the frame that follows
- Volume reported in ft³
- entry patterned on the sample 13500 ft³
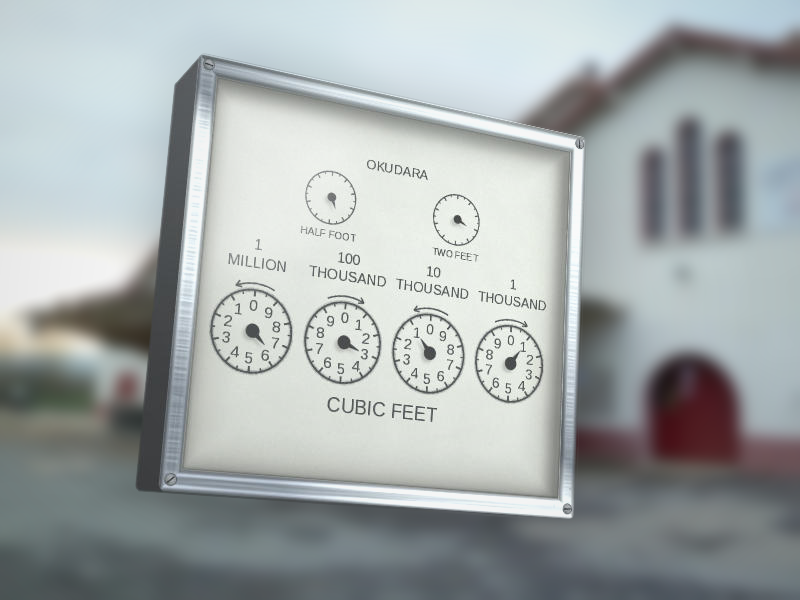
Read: 631100 ft³
